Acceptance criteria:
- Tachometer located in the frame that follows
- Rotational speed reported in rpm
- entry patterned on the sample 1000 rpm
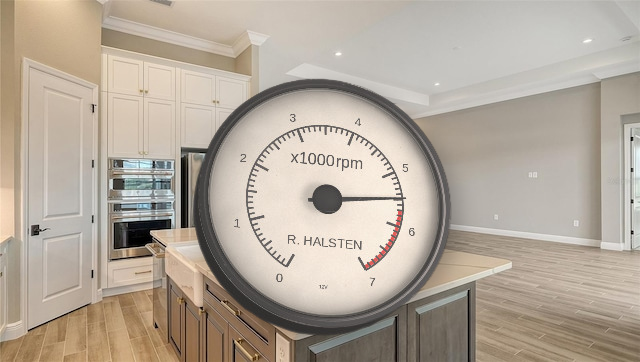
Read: 5500 rpm
